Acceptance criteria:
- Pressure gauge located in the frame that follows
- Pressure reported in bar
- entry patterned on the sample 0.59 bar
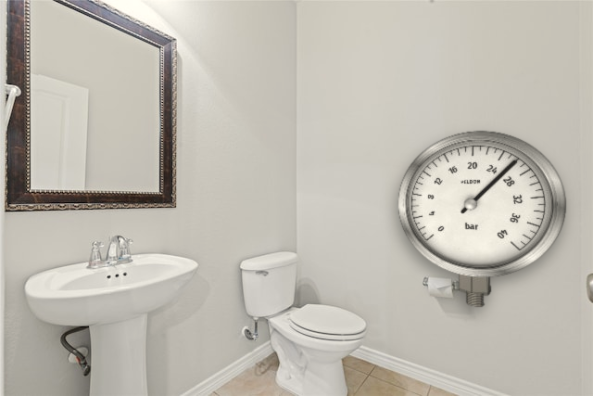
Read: 26 bar
